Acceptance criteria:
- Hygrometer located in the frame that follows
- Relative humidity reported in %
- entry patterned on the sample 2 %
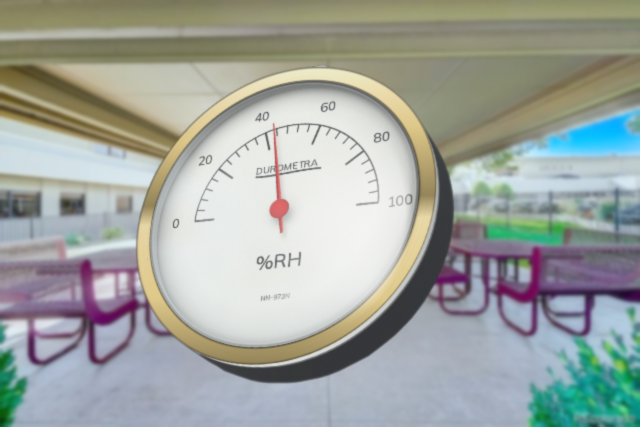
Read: 44 %
